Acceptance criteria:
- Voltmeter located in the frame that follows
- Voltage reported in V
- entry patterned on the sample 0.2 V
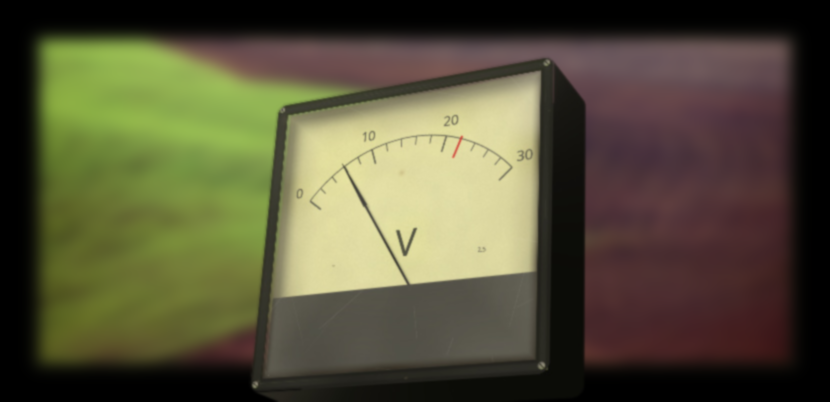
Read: 6 V
